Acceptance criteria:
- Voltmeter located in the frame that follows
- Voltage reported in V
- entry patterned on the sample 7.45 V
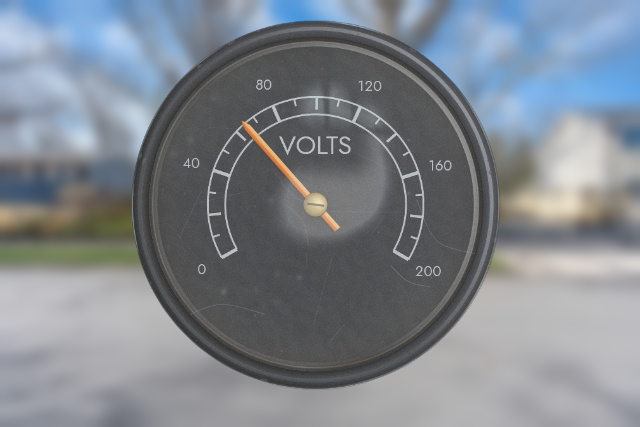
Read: 65 V
